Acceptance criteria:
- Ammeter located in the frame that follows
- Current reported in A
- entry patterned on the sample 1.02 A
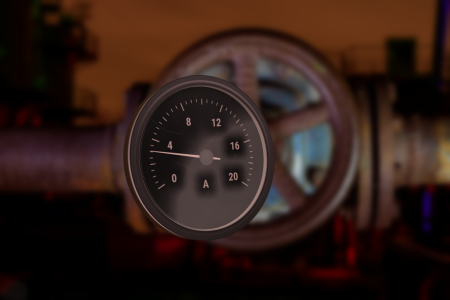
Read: 3 A
